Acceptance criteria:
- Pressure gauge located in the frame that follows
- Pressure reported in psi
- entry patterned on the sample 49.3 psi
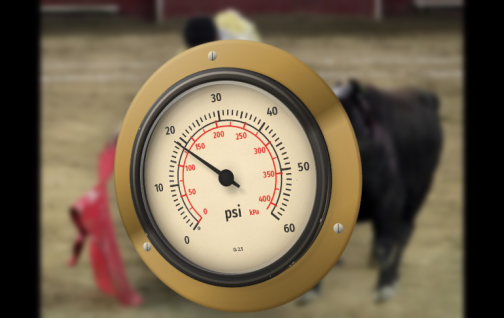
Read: 19 psi
